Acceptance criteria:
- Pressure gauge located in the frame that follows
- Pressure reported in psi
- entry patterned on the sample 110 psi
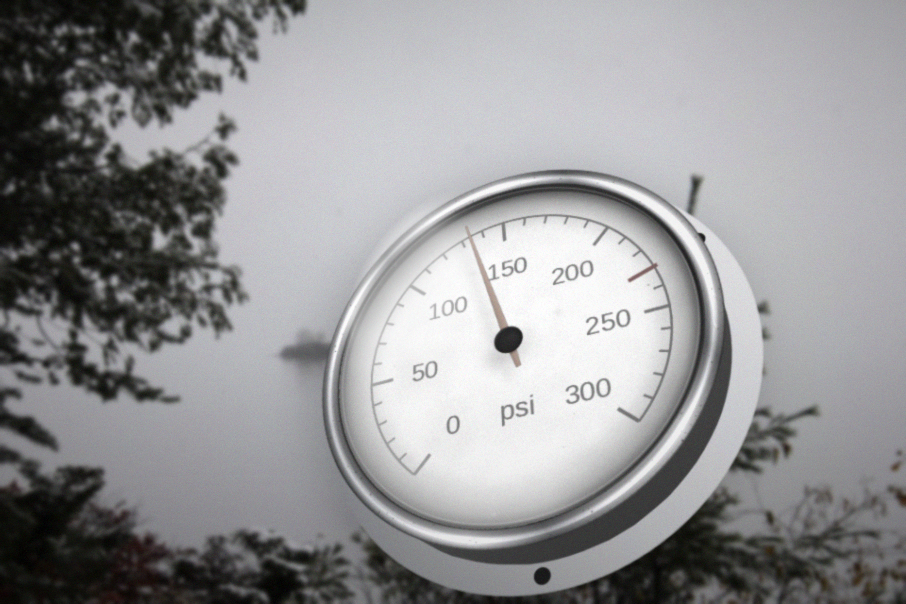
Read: 135 psi
